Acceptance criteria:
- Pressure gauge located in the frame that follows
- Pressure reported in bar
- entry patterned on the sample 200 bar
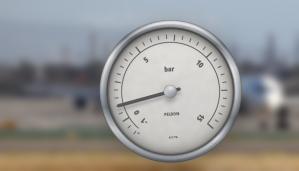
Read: 1 bar
